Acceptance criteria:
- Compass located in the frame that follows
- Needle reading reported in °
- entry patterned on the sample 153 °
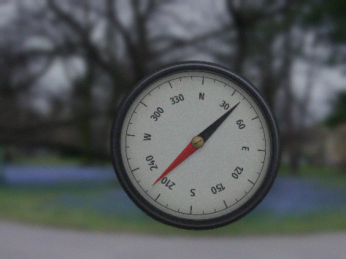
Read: 220 °
